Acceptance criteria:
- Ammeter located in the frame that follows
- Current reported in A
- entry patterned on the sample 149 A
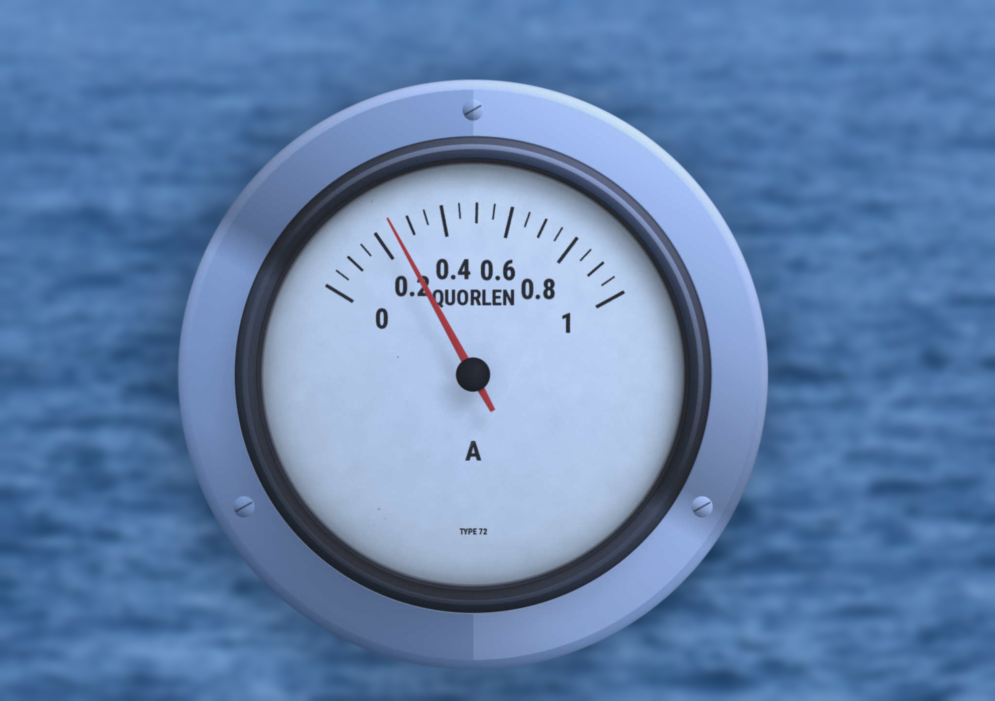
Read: 0.25 A
